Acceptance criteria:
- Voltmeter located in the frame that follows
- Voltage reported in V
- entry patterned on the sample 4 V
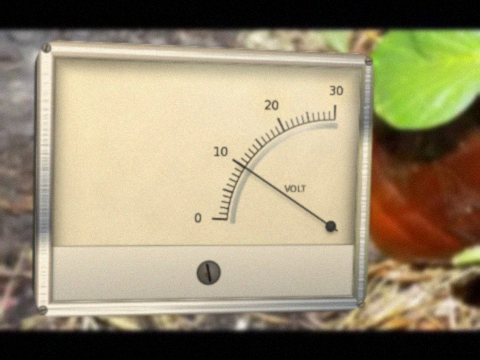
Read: 10 V
